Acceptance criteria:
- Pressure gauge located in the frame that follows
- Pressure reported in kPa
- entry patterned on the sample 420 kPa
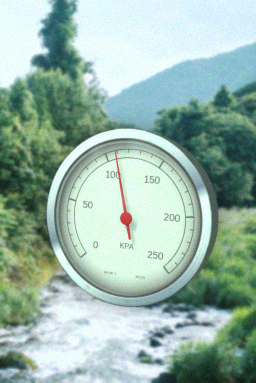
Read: 110 kPa
